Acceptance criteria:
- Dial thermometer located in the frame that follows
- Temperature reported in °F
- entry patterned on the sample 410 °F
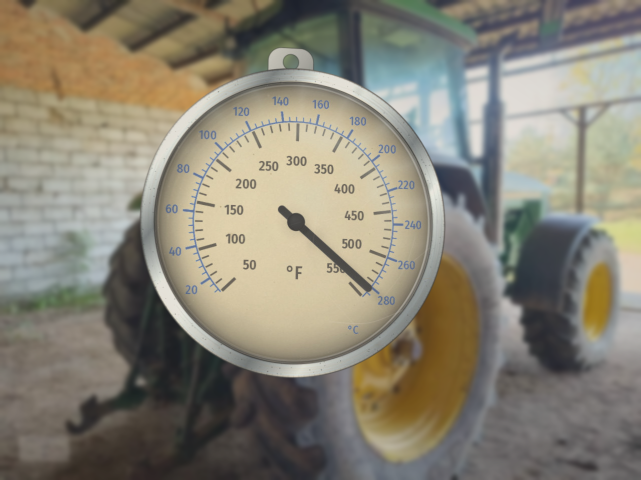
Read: 540 °F
